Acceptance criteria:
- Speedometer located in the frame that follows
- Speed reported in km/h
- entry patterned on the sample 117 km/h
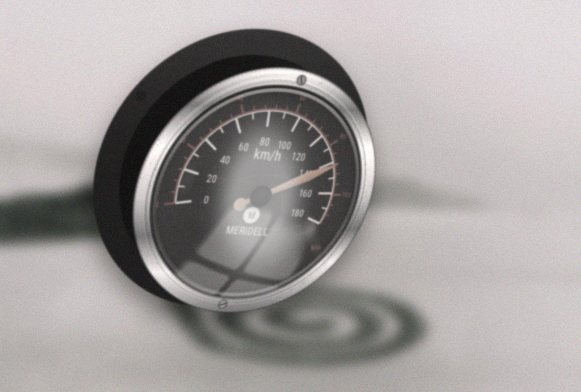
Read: 140 km/h
